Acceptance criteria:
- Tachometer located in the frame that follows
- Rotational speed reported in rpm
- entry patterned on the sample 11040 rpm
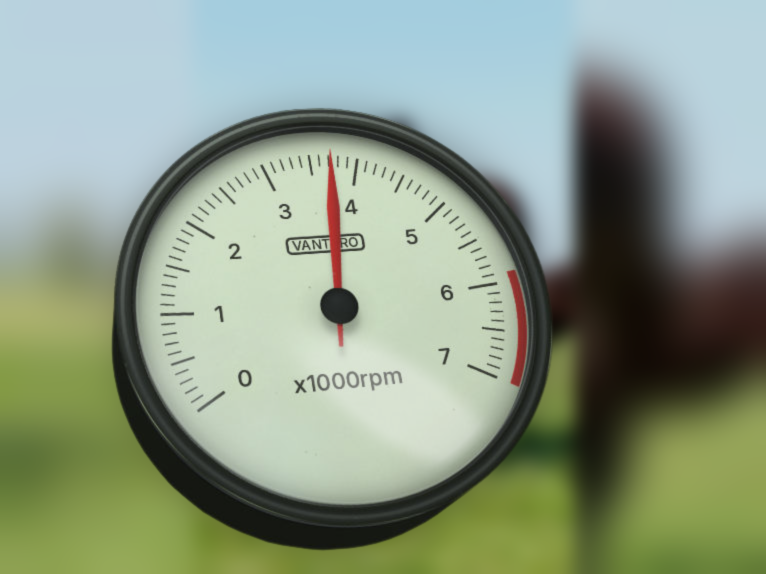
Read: 3700 rpm
